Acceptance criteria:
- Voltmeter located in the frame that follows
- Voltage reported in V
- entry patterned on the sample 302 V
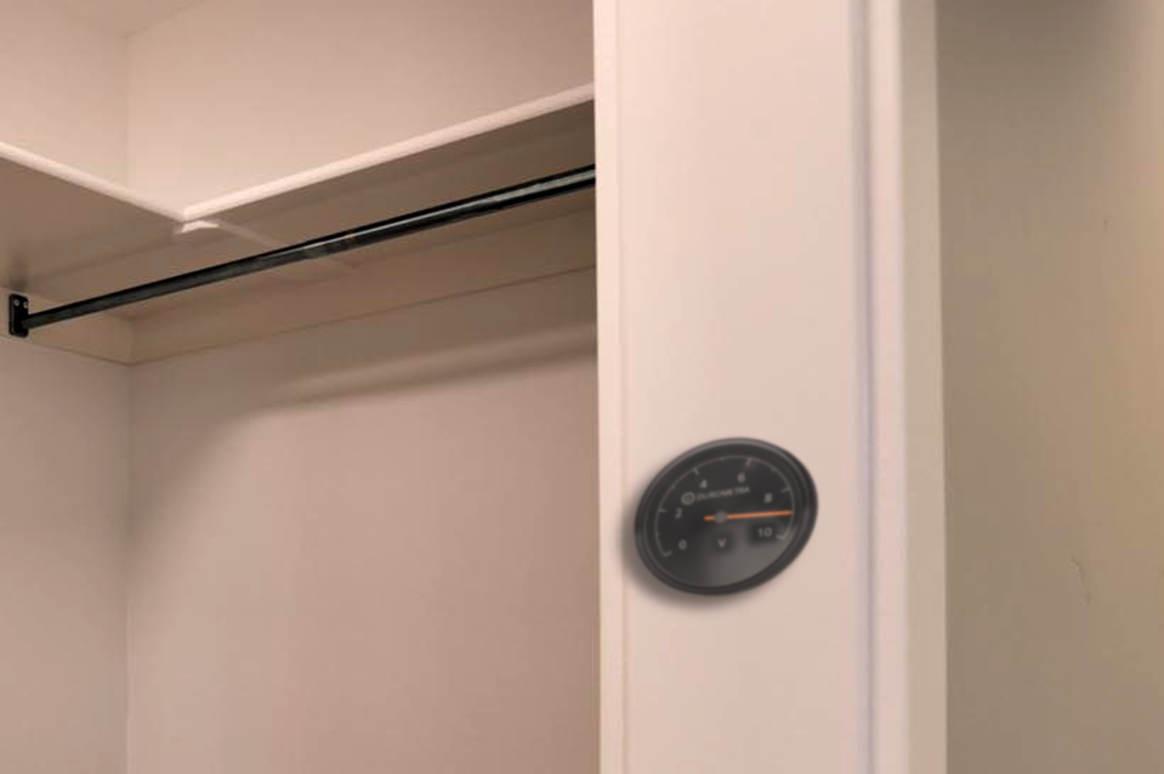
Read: 9 V
